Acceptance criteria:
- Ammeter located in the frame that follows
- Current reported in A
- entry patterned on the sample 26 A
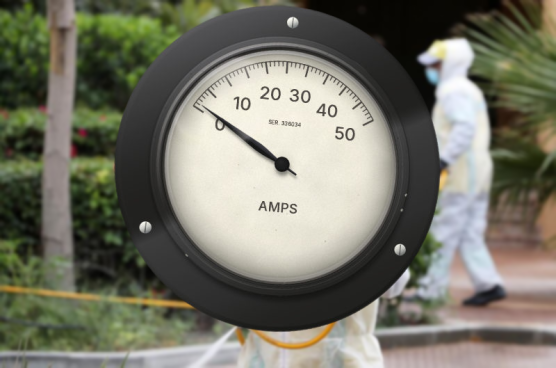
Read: 1 A
